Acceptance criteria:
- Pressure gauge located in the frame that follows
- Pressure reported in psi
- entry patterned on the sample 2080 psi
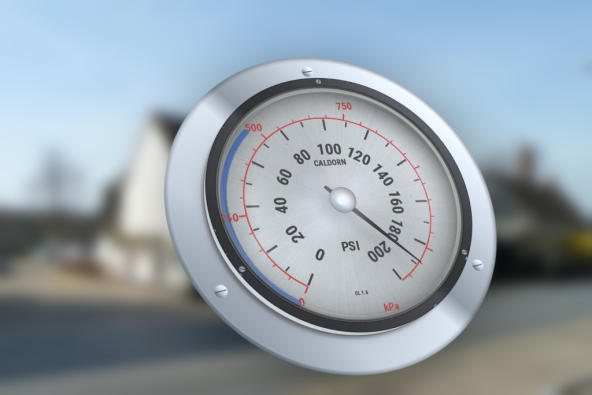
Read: 190 psi
